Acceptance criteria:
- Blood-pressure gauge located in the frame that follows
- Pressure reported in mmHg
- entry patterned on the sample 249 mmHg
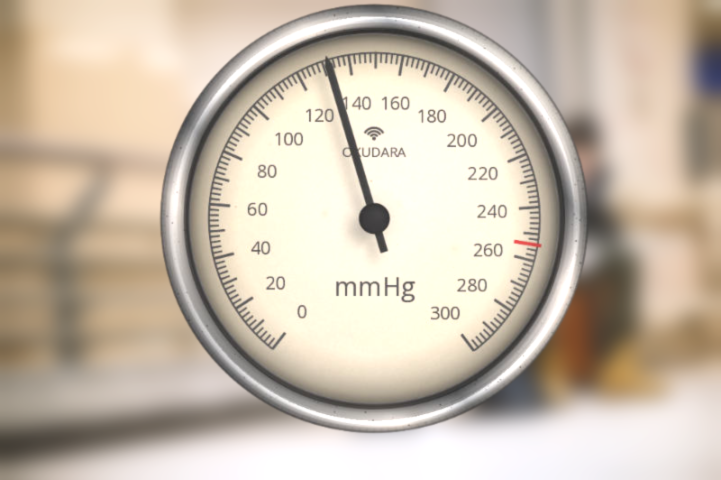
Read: 132 mmHg
